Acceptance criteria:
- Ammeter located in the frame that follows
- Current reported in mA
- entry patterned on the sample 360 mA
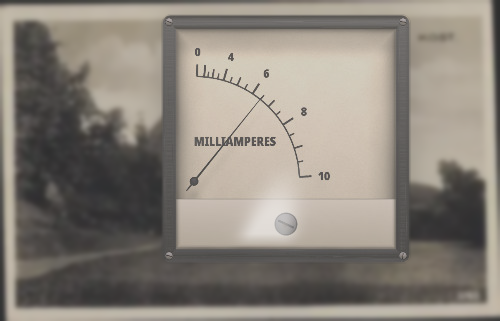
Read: 6.5 mA
